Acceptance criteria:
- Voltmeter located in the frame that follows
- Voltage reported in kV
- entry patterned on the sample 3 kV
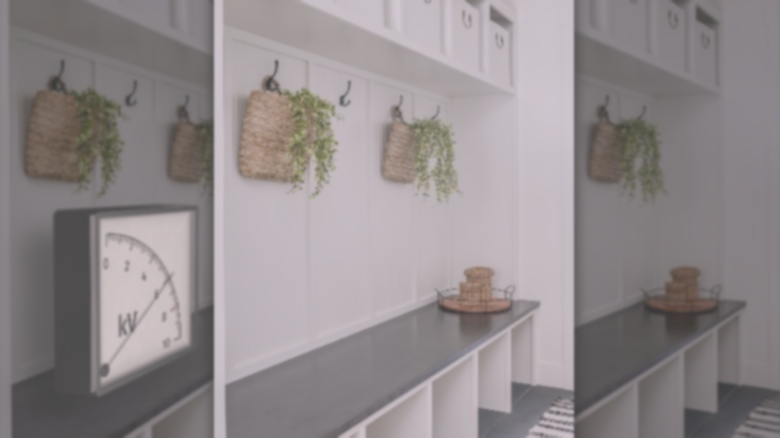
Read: 6 kV
